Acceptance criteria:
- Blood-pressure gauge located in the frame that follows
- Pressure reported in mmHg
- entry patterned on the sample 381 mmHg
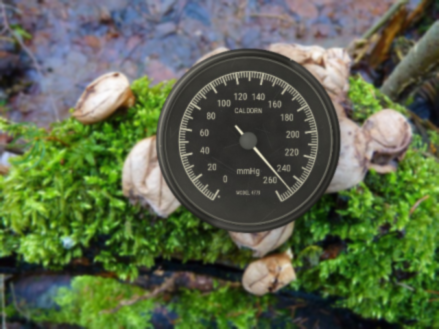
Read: 250 mmHg
